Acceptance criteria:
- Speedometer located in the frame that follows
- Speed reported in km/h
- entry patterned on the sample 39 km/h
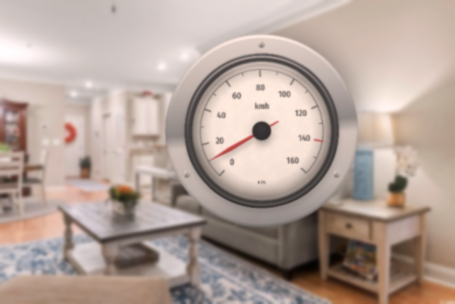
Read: 10 km/h
